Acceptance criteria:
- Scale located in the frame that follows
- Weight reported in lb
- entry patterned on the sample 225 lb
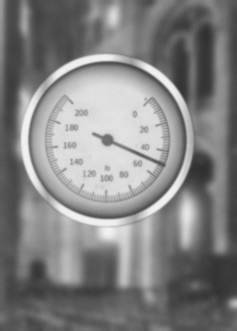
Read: 50 lb
